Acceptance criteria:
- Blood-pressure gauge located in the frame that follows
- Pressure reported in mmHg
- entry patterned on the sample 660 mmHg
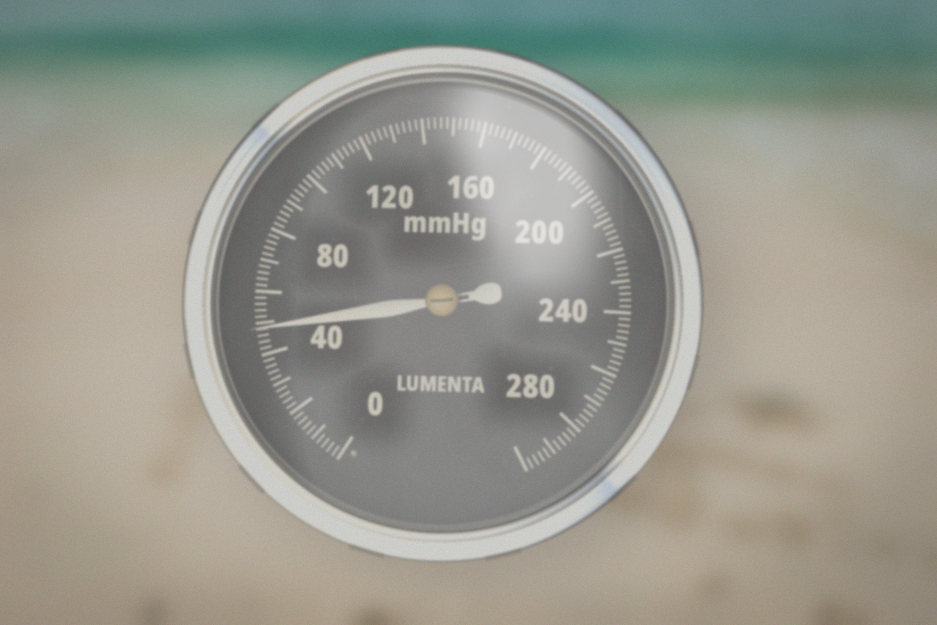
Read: 48 mmHg
